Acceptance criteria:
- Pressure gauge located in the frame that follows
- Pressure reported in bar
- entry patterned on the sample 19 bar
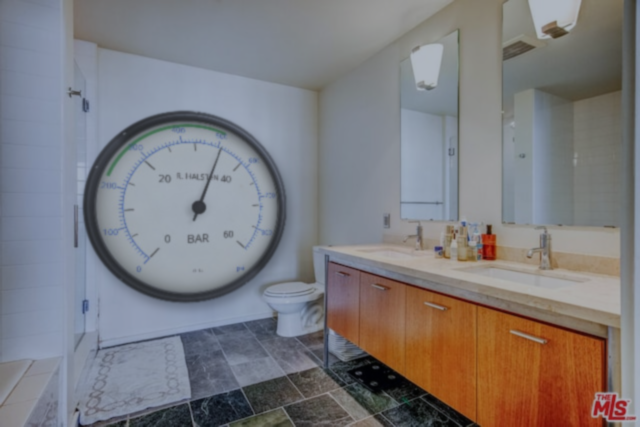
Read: 35 bar
